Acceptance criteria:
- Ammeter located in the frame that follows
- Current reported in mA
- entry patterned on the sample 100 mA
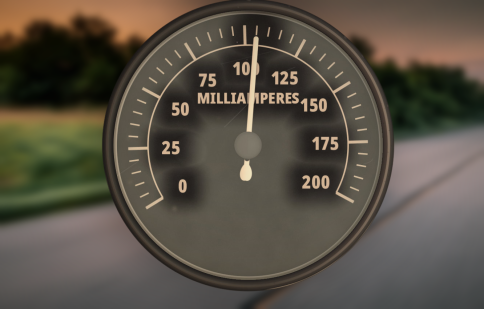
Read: 105 mA
